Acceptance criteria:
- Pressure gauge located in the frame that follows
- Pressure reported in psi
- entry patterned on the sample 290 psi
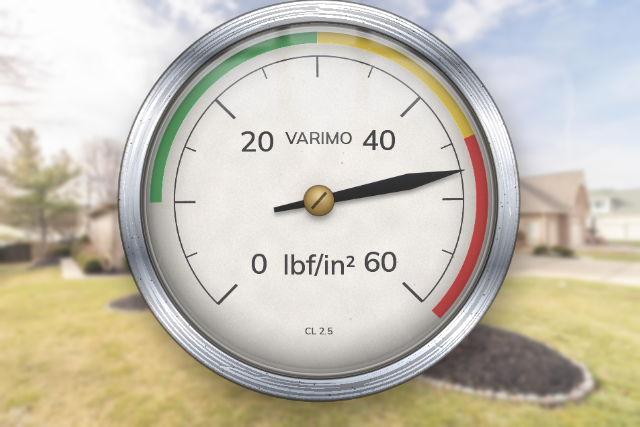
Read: 47.5 psi
